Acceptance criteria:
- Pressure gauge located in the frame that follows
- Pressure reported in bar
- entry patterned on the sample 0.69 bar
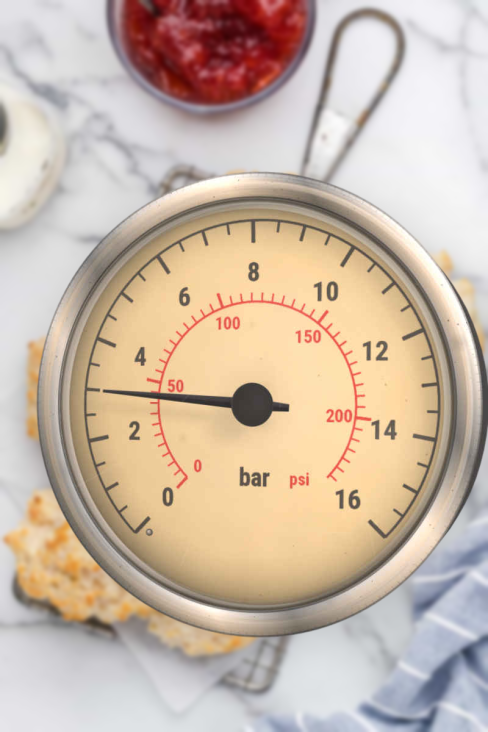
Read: 3 bar
